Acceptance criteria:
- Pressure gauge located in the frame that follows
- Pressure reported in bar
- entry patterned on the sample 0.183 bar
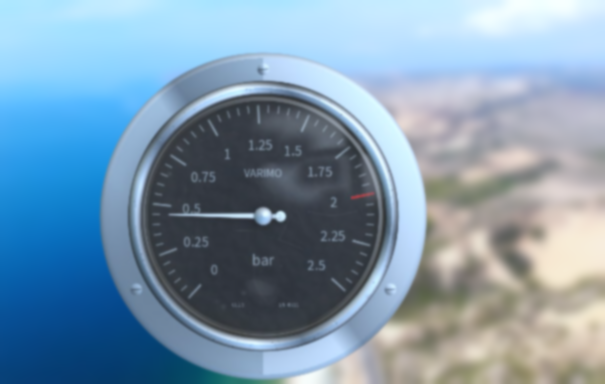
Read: 0.45 bar
